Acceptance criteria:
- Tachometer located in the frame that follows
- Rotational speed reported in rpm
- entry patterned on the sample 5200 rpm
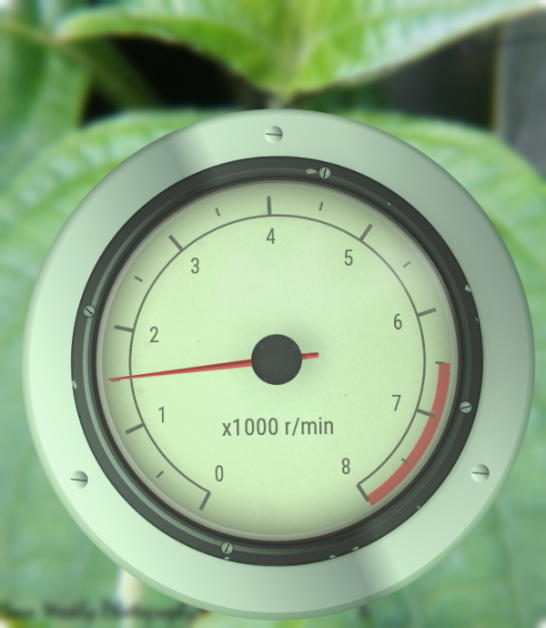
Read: 1500 rpm
